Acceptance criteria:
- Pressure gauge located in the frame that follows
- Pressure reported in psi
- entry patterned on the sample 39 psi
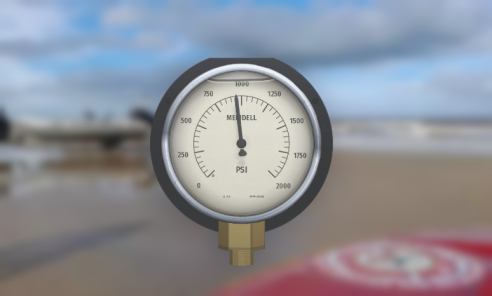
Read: 950 psi
